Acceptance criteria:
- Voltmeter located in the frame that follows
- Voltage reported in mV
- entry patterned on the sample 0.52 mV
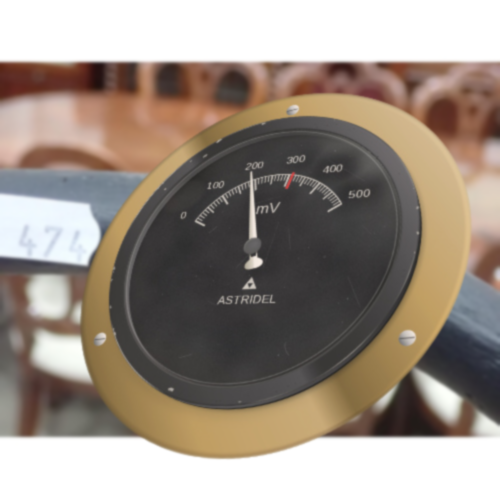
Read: 200 mV
